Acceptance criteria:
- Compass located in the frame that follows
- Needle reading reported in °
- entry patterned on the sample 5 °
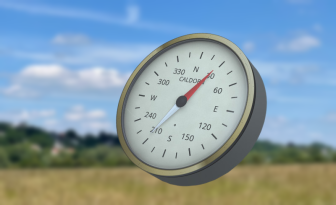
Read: 30 °
